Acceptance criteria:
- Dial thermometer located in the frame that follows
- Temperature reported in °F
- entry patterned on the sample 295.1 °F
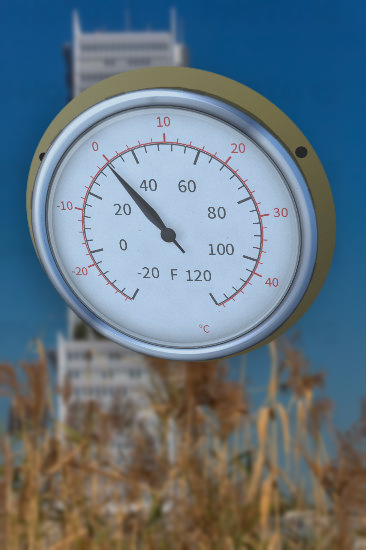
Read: 32 °F
